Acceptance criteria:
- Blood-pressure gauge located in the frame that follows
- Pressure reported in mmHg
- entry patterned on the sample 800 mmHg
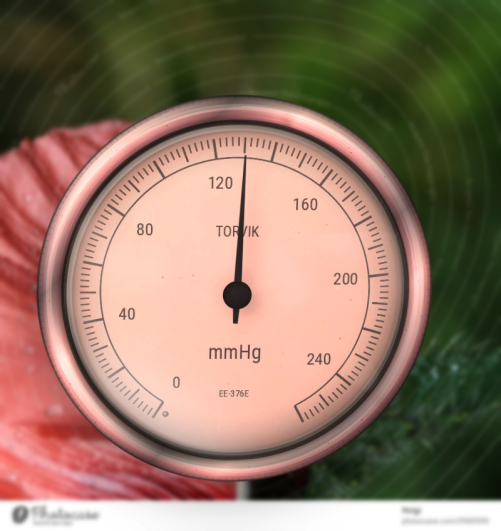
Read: 130 mmHg
